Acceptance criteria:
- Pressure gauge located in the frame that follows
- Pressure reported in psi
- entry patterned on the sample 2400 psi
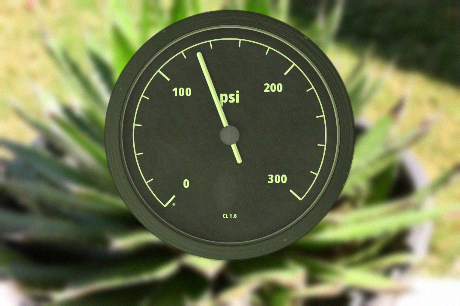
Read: 130 psi
